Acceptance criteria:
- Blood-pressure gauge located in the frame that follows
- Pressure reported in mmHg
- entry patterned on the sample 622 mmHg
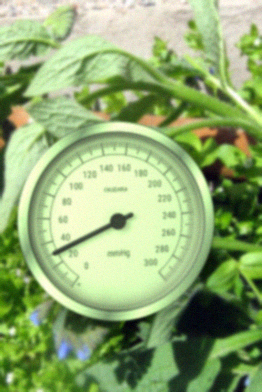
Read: 30 mmHg
